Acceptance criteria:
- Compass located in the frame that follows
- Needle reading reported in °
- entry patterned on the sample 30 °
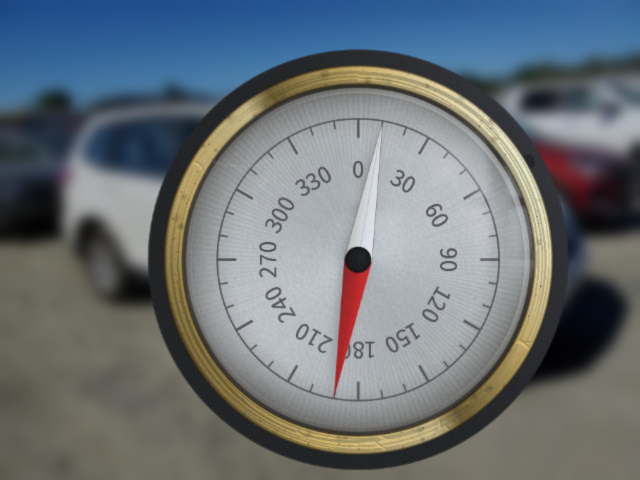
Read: 190 °
